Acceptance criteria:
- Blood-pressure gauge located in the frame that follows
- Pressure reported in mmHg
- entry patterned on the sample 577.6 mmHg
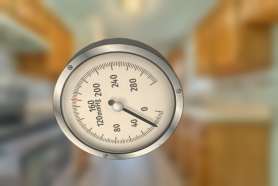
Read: 20 mmHg
